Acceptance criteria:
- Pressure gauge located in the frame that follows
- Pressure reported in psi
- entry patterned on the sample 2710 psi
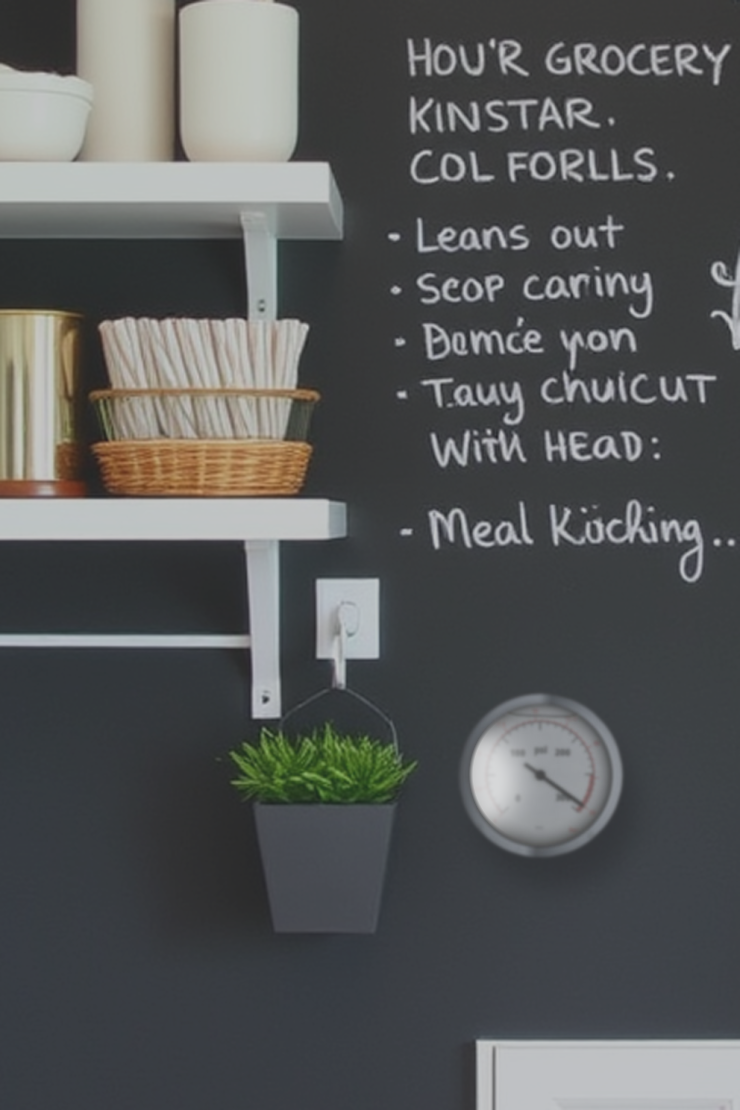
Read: 290 psi
